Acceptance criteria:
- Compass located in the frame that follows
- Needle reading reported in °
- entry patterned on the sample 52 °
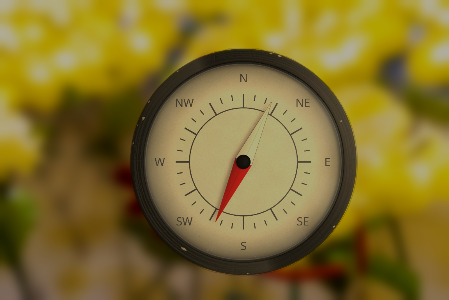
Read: 205 °
